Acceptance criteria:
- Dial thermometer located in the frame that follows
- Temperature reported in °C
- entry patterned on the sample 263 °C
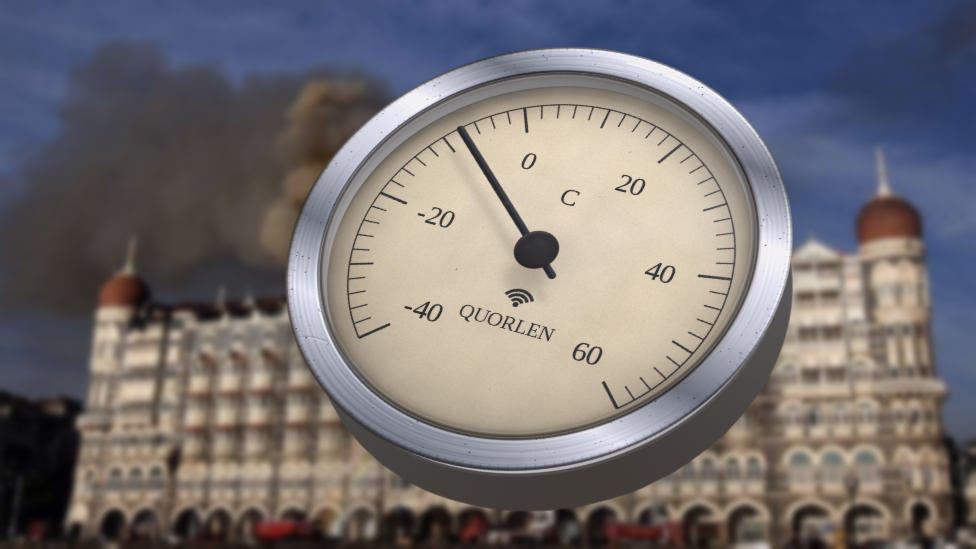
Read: -8 °C
